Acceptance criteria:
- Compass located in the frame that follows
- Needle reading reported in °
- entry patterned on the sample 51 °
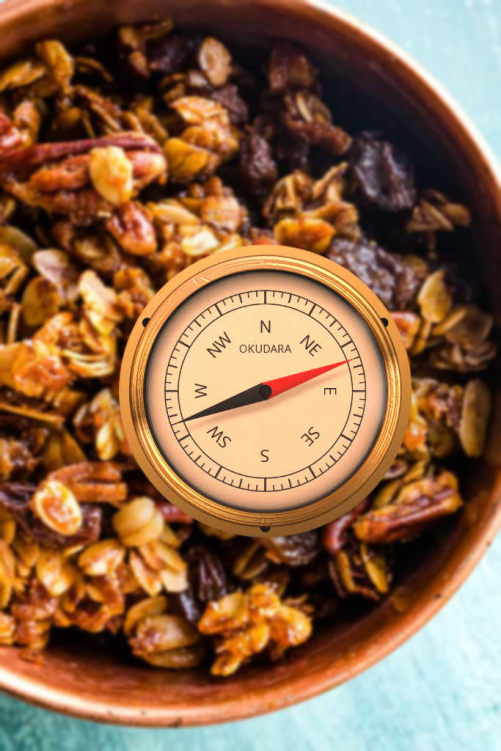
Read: 70 °
